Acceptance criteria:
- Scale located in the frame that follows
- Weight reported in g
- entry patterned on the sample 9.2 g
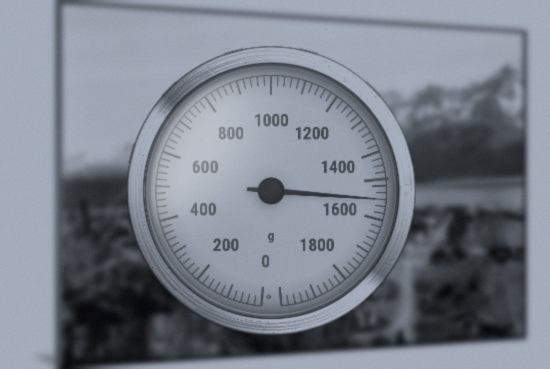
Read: 1540 g
